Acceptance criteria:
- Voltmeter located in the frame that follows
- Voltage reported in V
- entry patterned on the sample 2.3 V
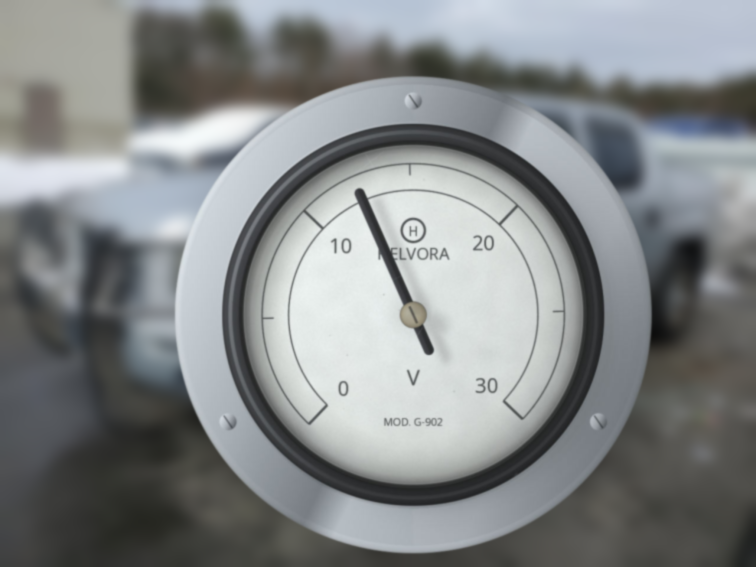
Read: 12.5 V
